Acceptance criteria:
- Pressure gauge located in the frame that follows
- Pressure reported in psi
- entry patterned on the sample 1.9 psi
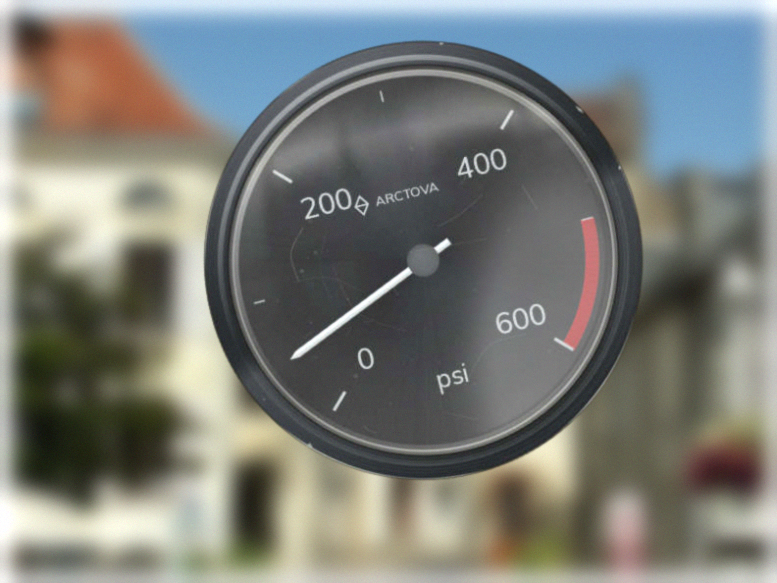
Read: 50 psi
